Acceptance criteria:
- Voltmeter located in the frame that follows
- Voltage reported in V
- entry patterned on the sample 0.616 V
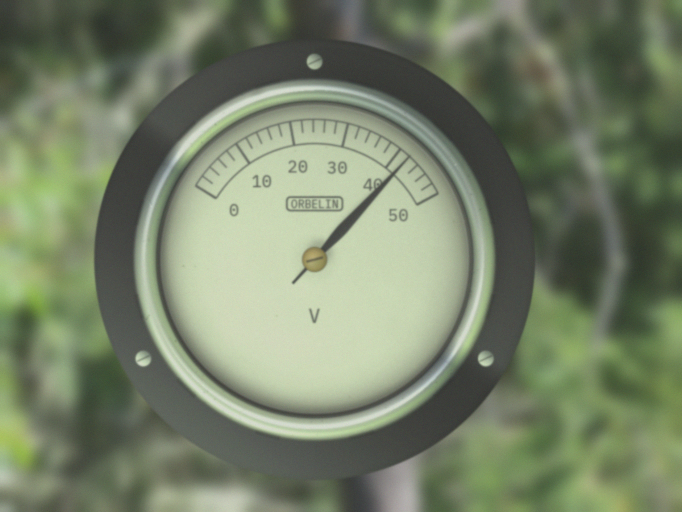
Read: 42 V
